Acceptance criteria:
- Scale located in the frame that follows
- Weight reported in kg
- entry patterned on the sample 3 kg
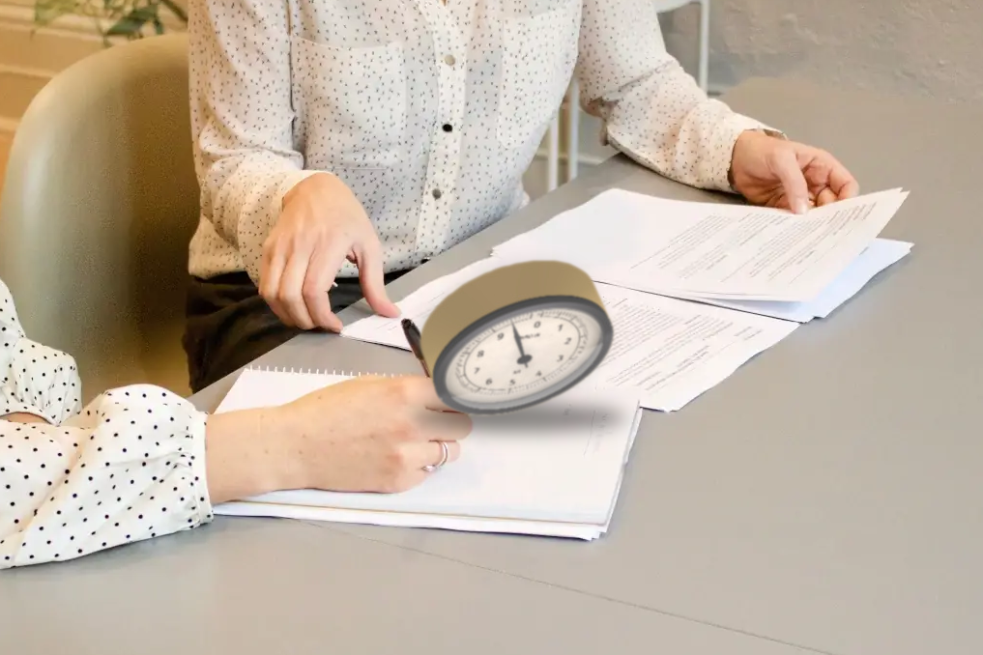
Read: 9.5 kg
